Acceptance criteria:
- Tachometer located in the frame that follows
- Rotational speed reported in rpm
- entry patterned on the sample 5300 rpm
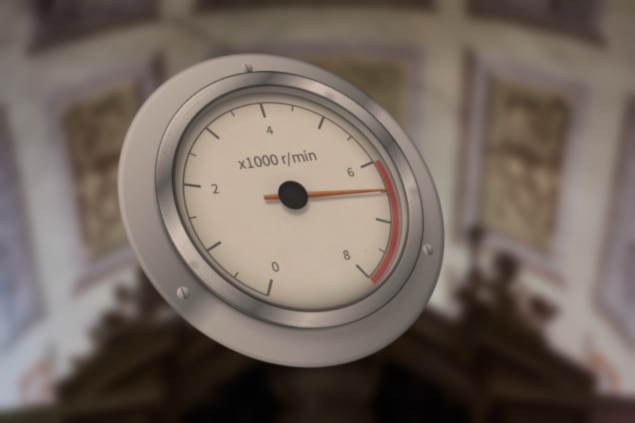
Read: 6500 rpm
